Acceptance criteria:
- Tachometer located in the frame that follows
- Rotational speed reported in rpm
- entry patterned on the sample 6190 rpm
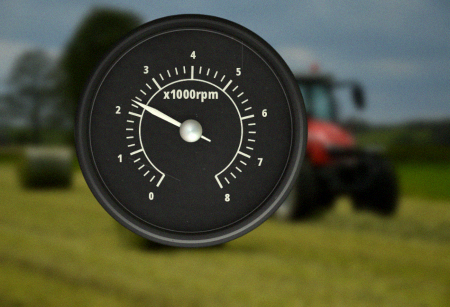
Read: 2300 rpm
